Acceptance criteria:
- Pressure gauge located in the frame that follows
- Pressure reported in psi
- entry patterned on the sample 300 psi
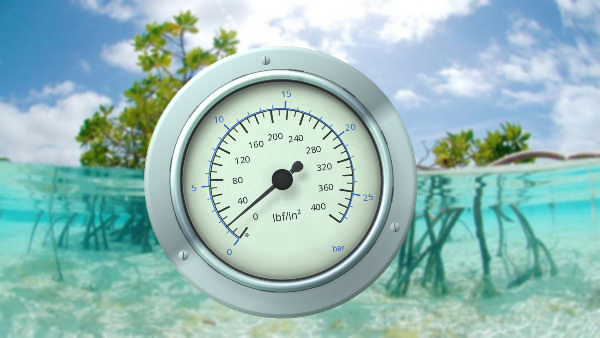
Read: 20 psi
